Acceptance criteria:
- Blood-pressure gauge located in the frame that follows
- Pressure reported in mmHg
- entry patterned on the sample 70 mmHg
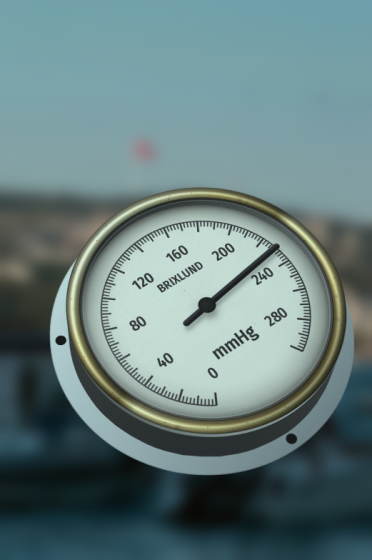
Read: 230 mmHg
